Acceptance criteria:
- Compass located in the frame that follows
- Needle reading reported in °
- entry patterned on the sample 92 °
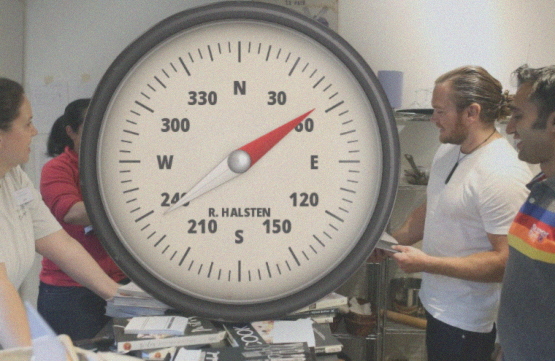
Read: 55 °
